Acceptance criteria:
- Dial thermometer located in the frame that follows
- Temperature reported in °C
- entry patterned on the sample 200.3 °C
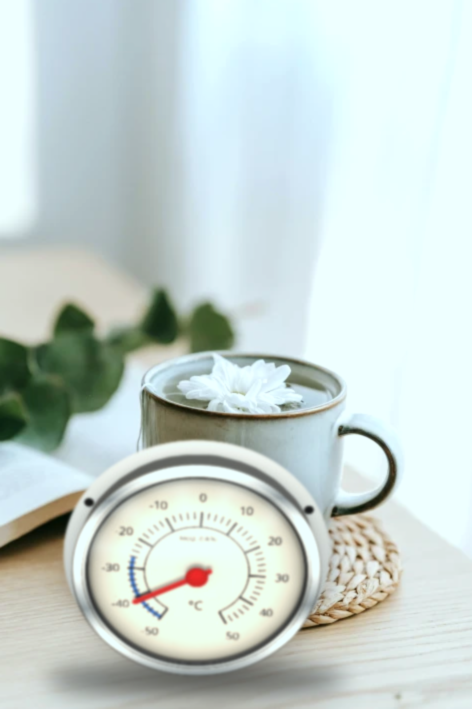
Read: -40 °C
